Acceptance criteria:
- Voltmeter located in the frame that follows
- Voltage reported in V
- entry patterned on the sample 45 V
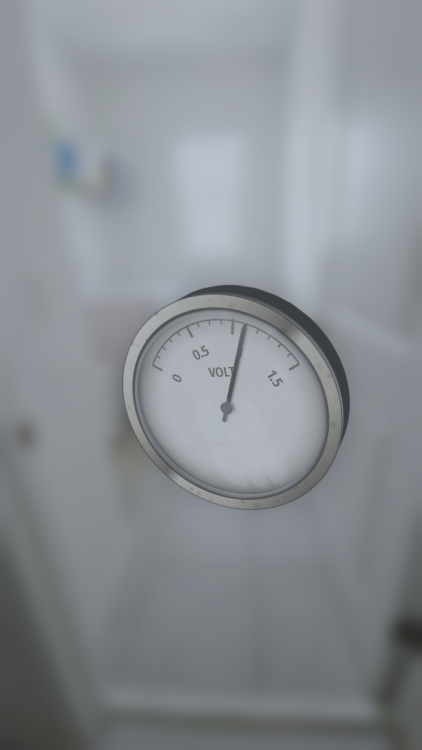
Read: 1 V
